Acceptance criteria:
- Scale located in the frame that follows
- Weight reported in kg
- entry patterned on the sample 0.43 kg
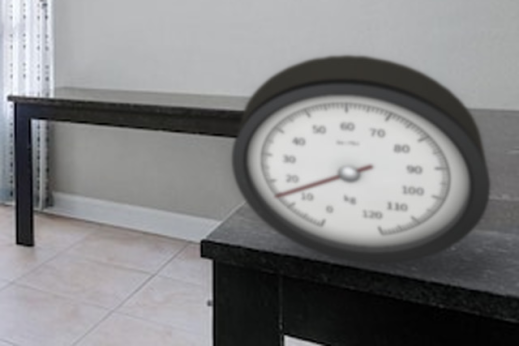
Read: 15 kg
